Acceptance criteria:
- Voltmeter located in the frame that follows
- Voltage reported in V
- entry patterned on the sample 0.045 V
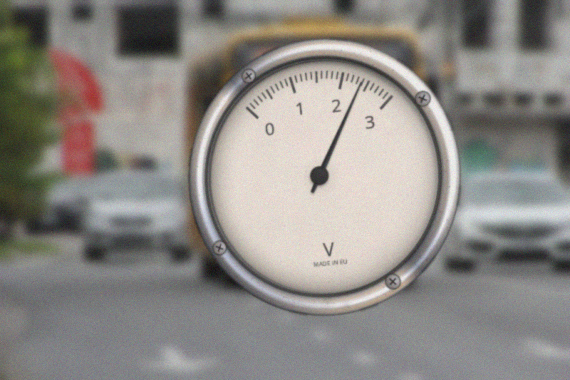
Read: 2.4 V
